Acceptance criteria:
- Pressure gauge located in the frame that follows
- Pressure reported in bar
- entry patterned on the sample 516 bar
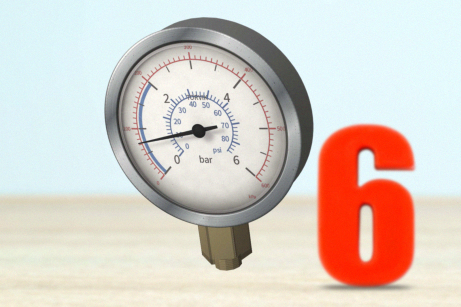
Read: 0.75 bar
